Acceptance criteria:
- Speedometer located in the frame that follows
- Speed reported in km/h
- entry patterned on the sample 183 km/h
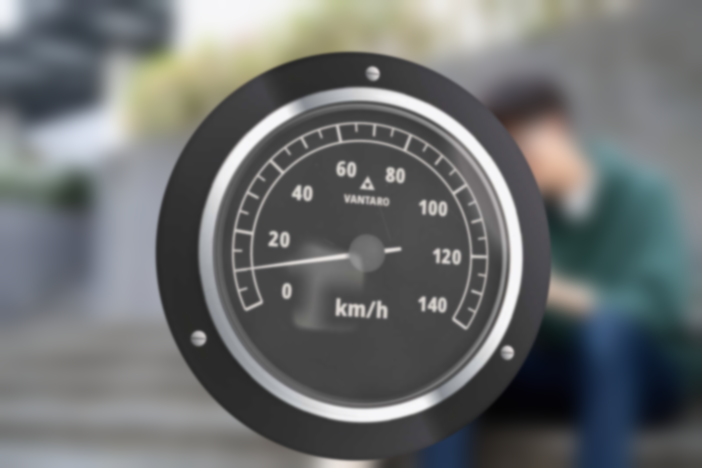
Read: 10 km/h
